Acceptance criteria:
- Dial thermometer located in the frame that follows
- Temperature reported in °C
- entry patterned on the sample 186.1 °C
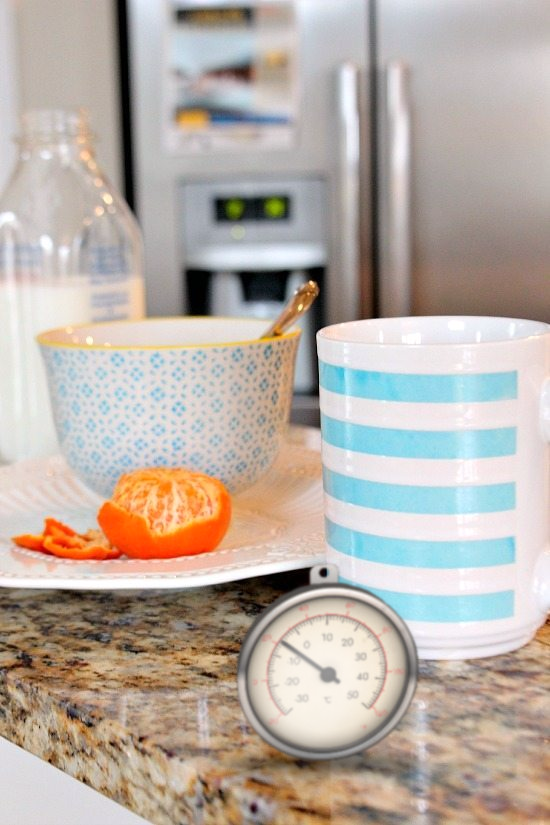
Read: -5 °C
